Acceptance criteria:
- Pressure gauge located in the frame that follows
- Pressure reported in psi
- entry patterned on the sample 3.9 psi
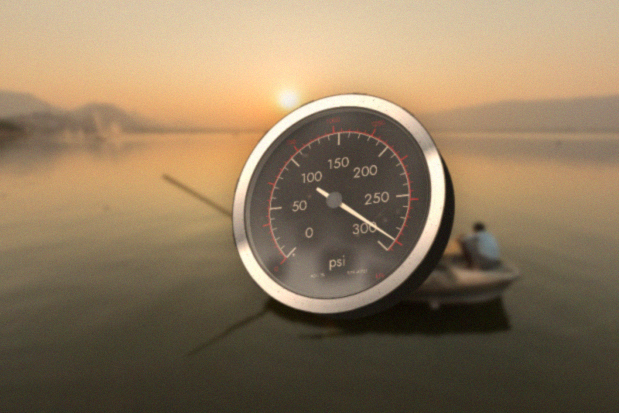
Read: 290 psi
